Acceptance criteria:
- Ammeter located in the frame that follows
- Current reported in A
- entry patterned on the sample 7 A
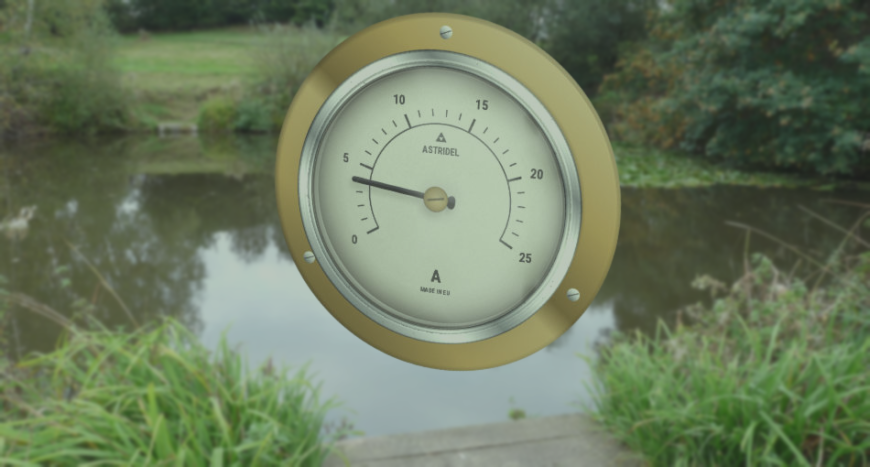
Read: 4 A
